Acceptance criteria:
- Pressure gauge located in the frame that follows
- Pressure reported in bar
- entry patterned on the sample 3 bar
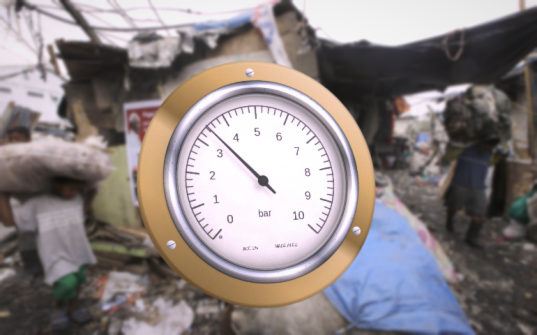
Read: 3.4 bar
